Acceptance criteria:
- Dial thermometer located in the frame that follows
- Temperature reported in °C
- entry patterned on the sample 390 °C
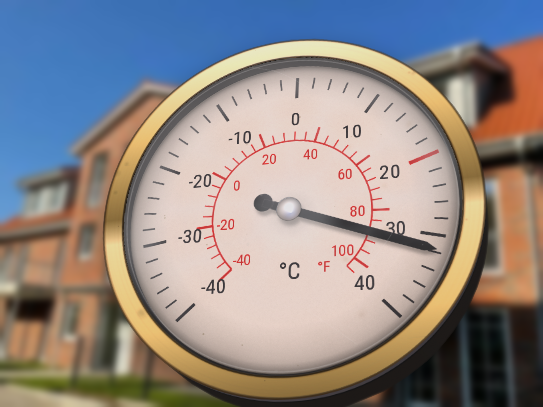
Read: 32 °C
